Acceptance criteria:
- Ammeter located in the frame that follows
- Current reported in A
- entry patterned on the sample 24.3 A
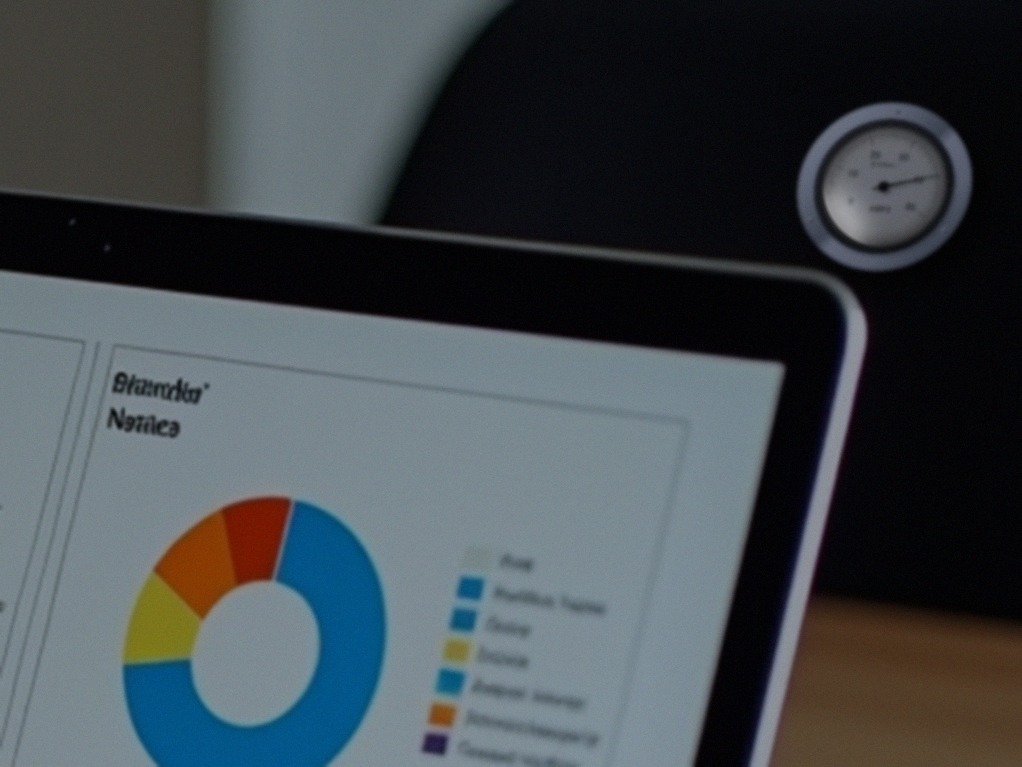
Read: 40 A
